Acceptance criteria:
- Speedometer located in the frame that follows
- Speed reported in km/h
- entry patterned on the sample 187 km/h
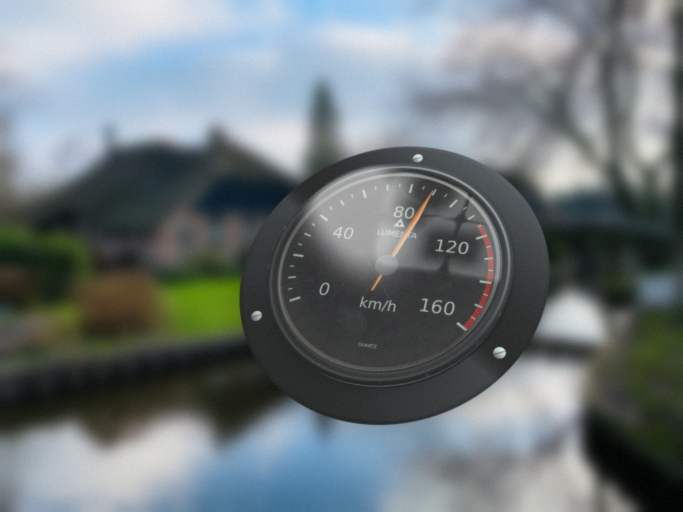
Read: 90 km/h
